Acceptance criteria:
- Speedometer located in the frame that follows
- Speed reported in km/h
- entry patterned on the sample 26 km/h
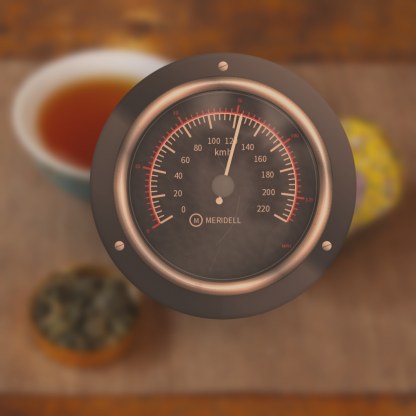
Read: 124 km/h
